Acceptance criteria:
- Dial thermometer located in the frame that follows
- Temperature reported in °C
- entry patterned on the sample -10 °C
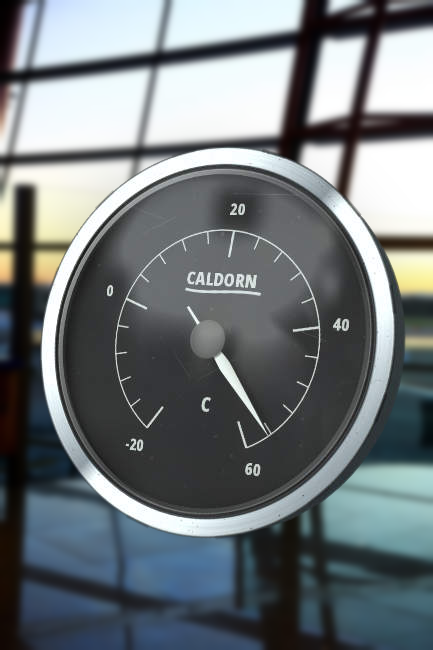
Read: 56 °C
